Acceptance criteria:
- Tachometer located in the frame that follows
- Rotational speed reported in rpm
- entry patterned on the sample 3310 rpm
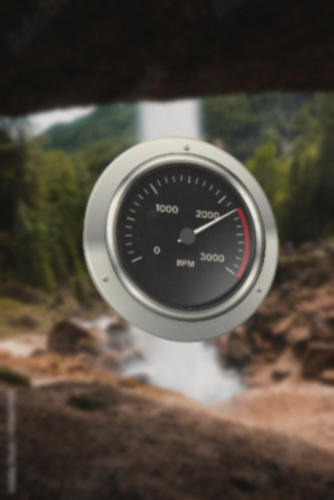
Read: 2200 rpm
